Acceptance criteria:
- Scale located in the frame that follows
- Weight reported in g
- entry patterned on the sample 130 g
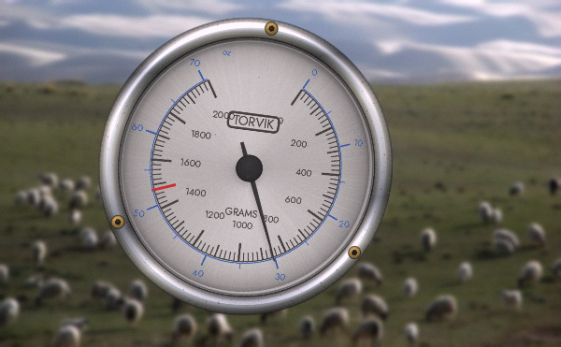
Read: 860 g
